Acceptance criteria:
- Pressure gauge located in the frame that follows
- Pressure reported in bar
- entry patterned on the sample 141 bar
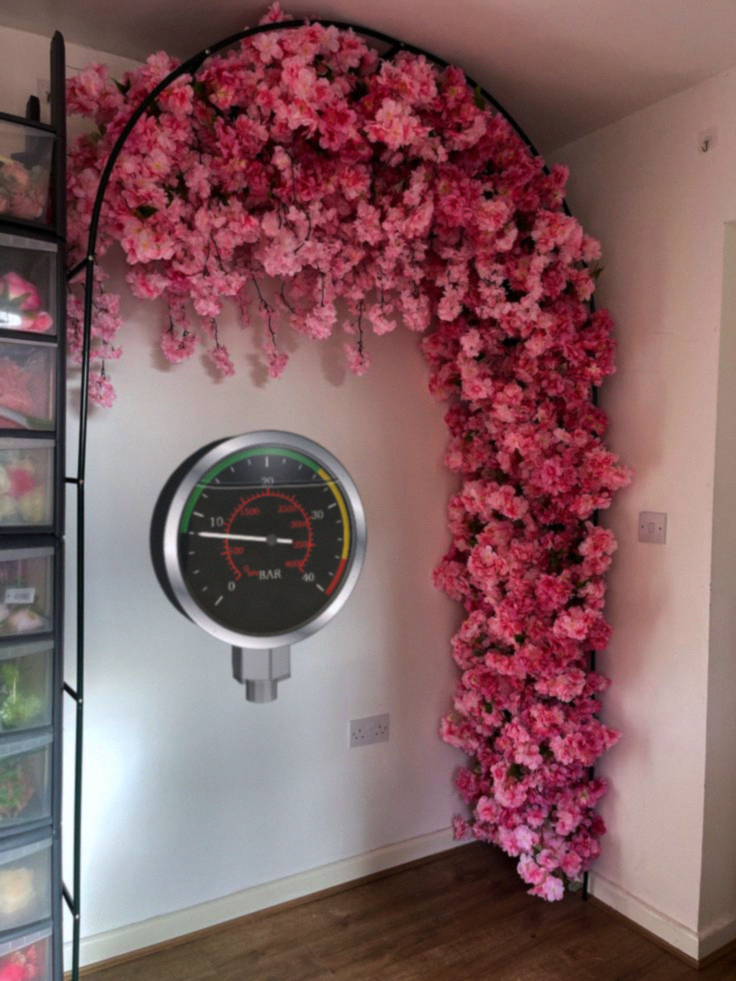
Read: 8 bar
